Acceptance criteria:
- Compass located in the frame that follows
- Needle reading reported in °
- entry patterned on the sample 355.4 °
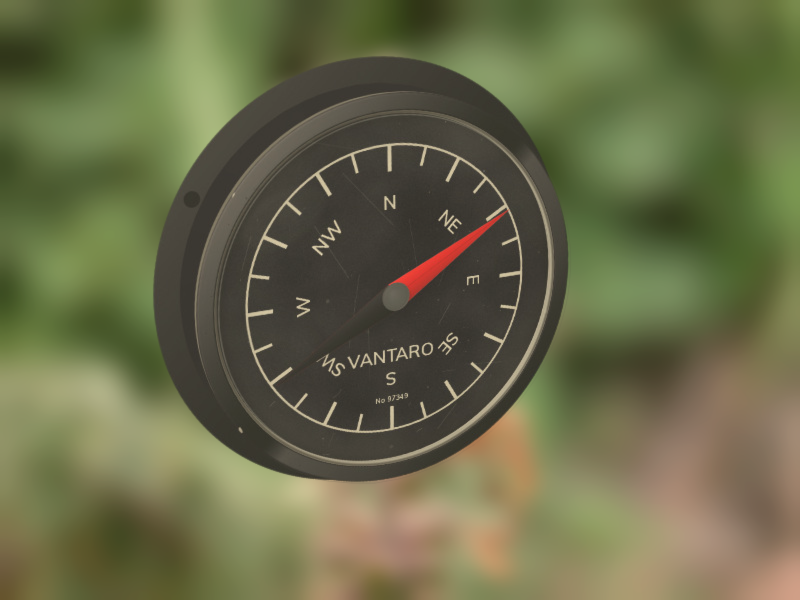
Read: 60 °
